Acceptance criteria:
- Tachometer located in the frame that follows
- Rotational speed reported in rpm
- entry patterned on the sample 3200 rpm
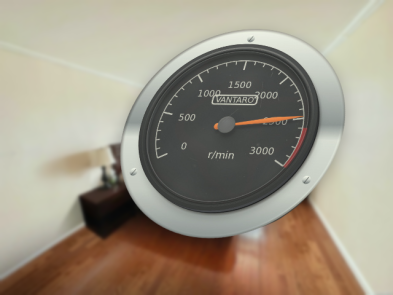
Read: 2500 rpm
